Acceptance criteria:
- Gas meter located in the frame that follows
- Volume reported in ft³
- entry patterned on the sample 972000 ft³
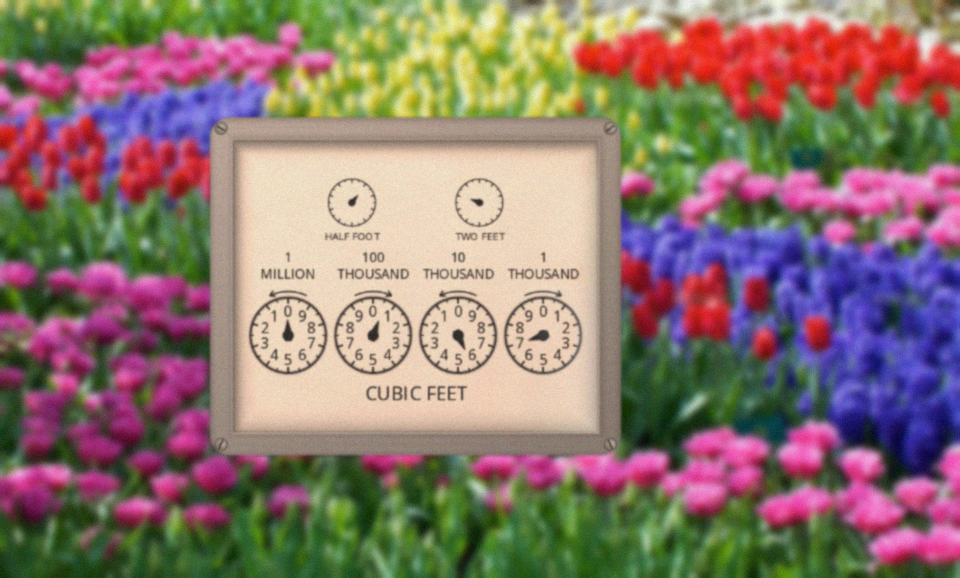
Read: 5700 ft³
